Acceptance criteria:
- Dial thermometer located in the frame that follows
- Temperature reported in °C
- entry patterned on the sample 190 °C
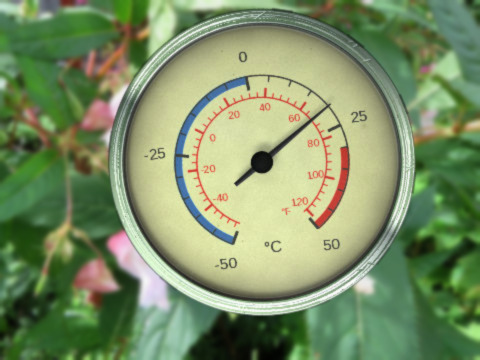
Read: 20 °C
